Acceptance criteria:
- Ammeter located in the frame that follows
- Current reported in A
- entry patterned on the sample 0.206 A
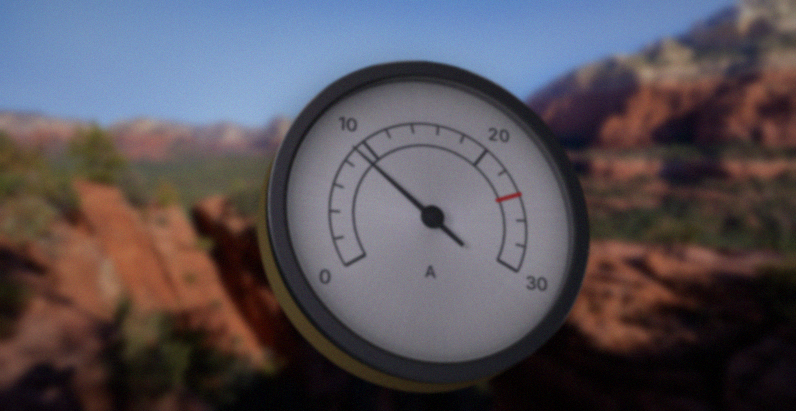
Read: 9 A
